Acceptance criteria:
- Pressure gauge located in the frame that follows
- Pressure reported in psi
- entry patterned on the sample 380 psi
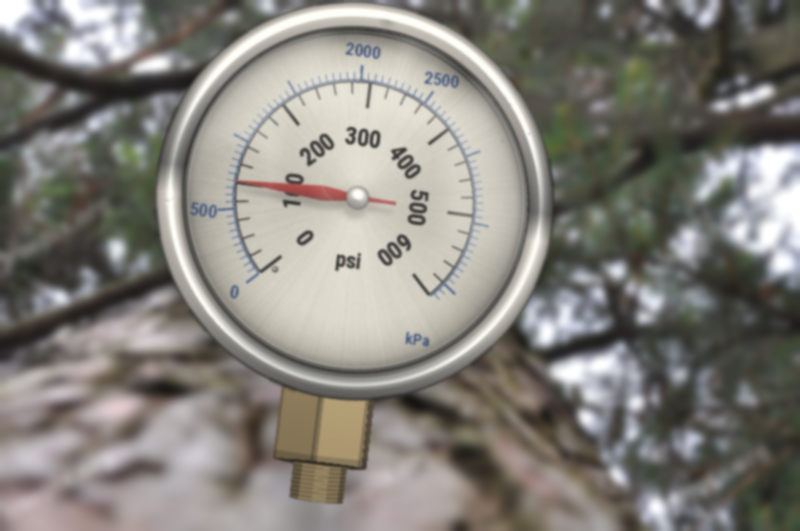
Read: 100 psi
